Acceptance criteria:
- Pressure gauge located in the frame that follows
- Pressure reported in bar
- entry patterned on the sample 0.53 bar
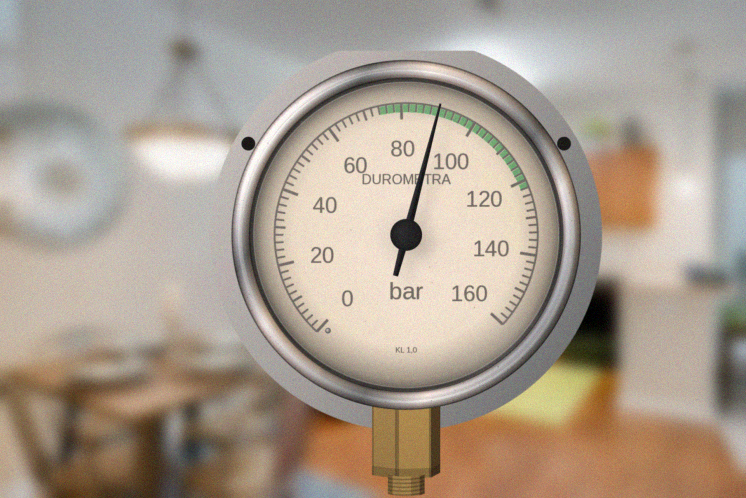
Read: 90 bar
